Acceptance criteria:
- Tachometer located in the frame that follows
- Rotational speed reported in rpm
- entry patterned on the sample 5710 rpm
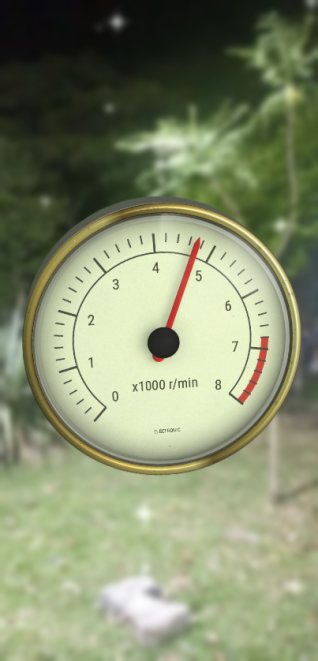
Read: 4700 rpm
